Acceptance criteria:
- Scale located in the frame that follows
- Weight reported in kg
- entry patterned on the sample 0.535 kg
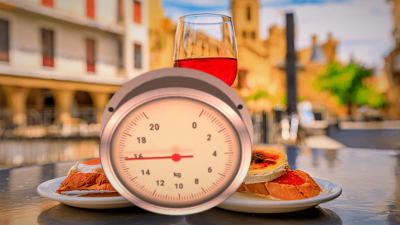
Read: 16 kg
